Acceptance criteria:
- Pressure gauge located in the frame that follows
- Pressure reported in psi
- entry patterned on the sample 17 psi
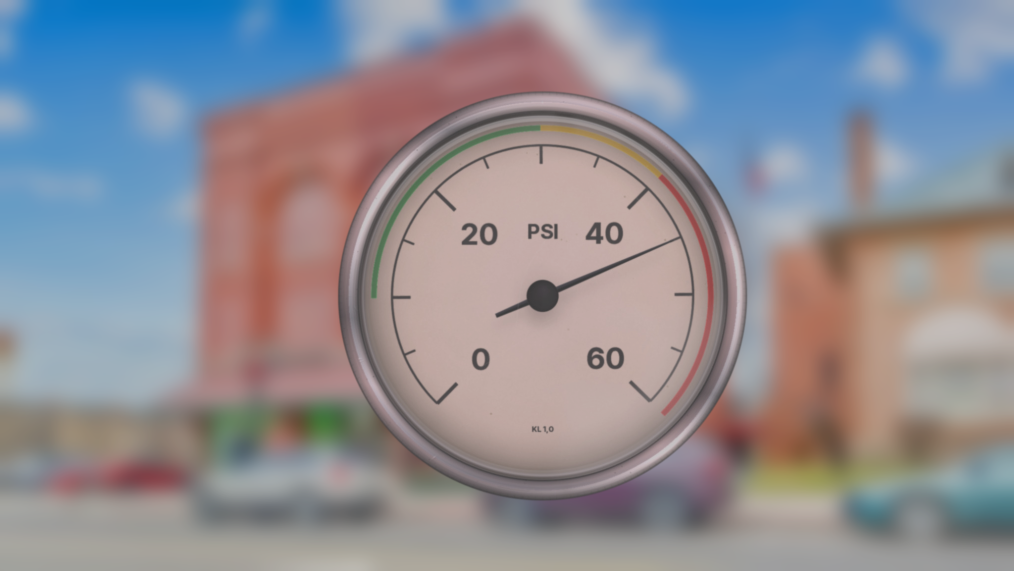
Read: 45 psi
